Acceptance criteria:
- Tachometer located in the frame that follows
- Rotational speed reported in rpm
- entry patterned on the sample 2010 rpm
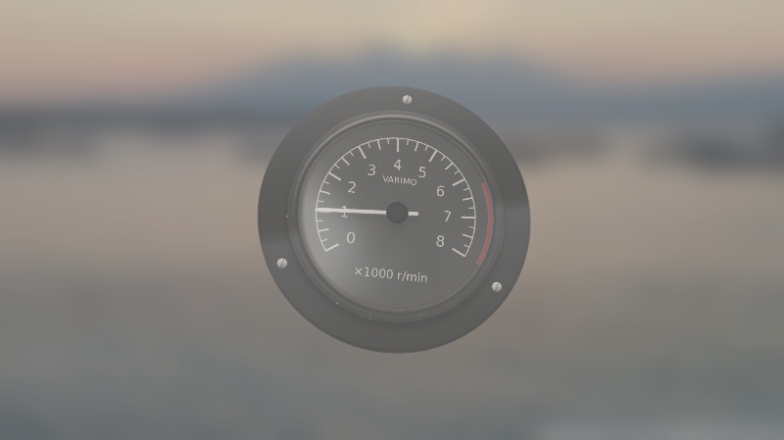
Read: 1000 rpm
